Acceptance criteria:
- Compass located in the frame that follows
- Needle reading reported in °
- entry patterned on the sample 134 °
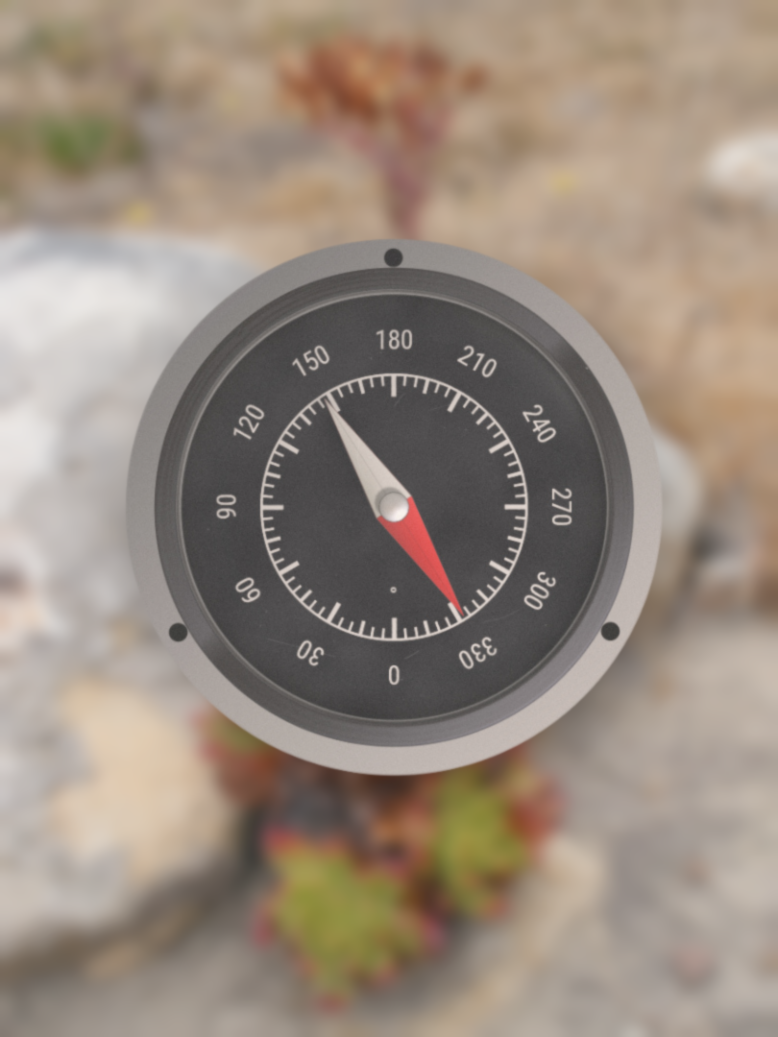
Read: 327.5 °
